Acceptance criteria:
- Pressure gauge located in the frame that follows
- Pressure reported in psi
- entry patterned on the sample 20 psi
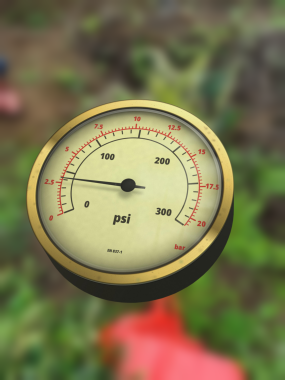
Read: 40 psi
